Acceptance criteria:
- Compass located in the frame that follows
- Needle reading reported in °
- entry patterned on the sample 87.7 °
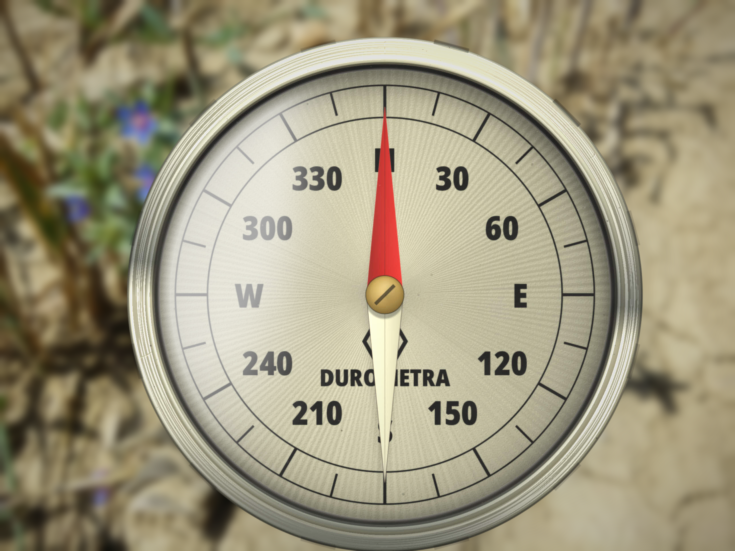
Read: 0 °
